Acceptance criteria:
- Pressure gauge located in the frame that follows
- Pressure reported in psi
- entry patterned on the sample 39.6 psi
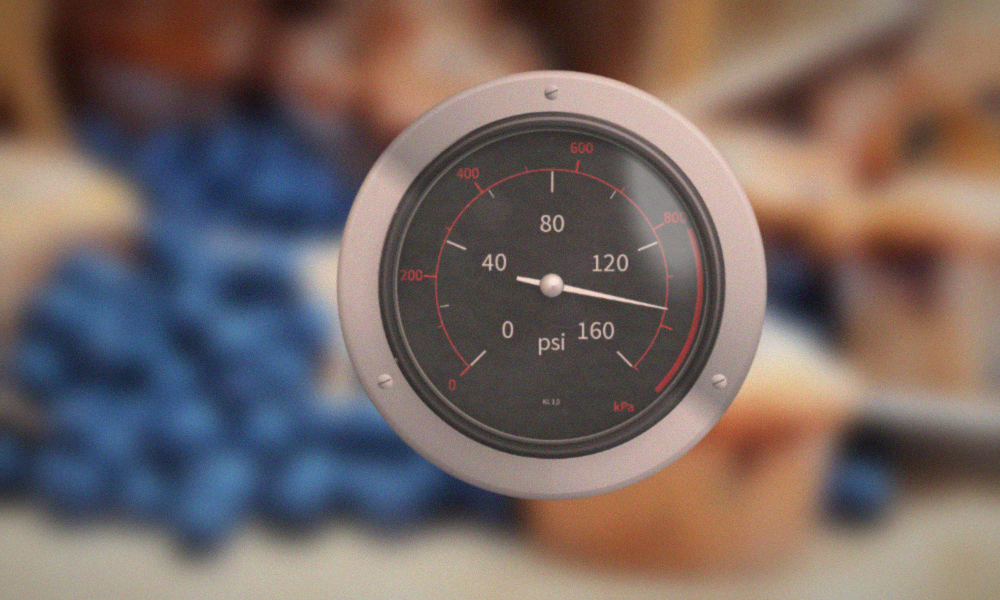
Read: 140 psi
